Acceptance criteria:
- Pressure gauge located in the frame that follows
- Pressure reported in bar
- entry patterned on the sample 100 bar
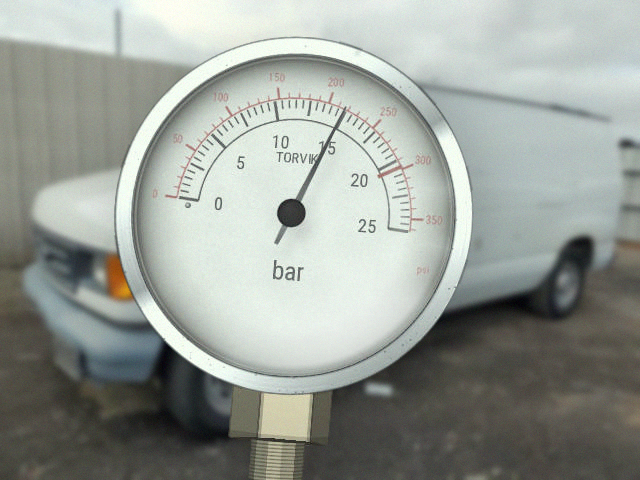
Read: 15 bar
